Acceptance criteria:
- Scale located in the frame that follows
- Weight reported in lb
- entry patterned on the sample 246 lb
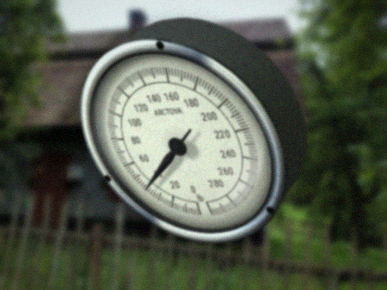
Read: 40 lb
